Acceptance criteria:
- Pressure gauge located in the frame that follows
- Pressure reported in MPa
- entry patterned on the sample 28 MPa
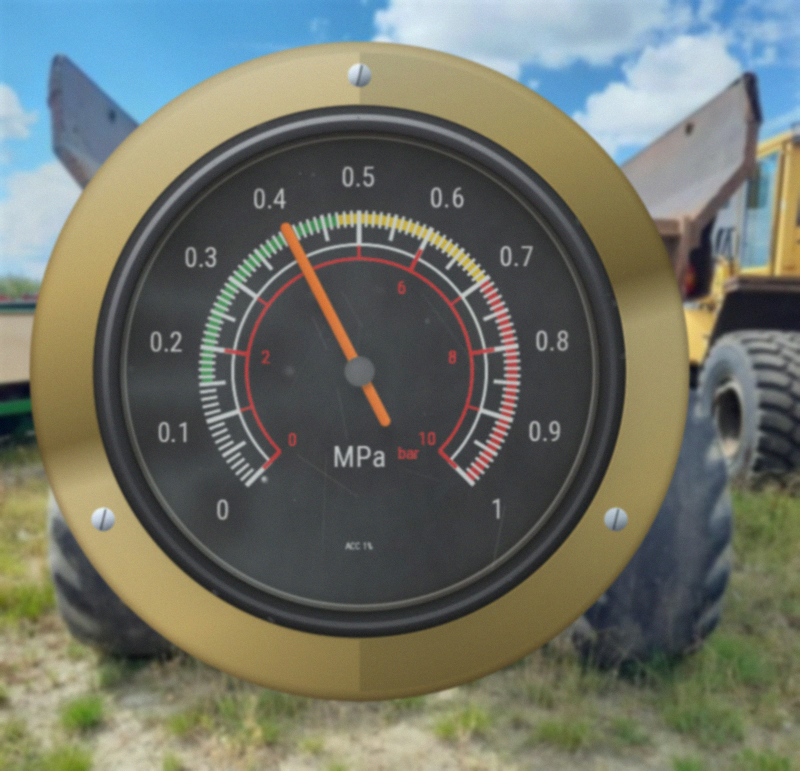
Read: 0.4 MPa
